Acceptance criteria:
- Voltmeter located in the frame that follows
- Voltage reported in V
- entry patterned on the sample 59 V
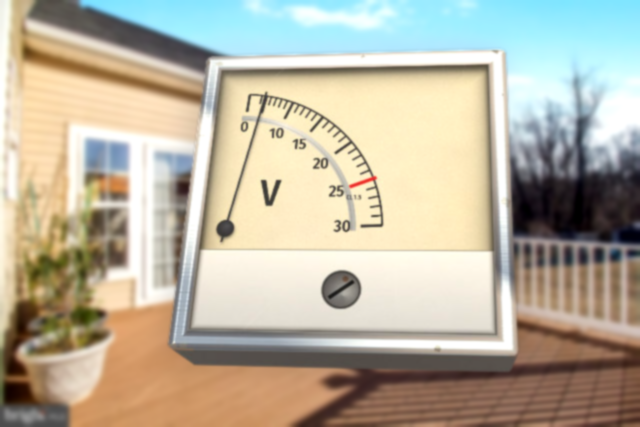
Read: 5 V
